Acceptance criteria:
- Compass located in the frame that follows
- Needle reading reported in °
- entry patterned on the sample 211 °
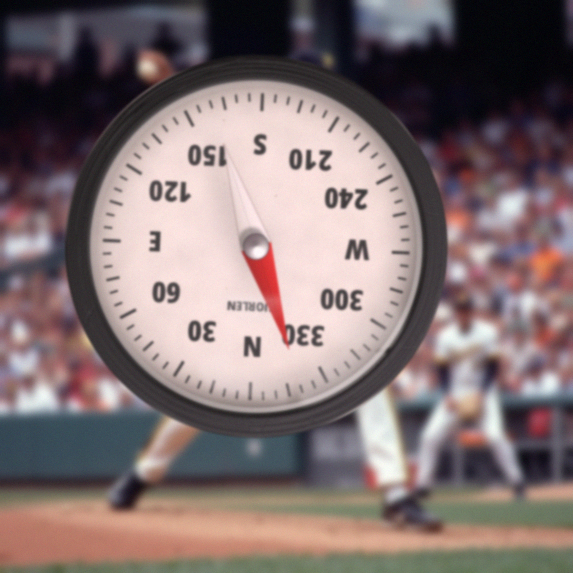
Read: 340 °
